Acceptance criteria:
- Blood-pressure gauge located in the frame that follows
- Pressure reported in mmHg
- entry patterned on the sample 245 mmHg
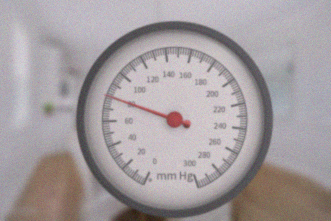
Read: 80 mmHg
